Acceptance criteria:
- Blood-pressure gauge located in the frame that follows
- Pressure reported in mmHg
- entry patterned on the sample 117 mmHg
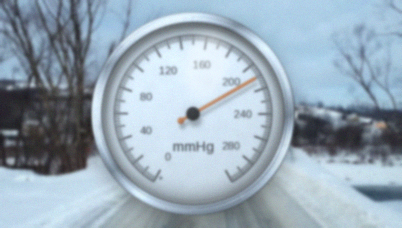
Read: 210 mmHg
